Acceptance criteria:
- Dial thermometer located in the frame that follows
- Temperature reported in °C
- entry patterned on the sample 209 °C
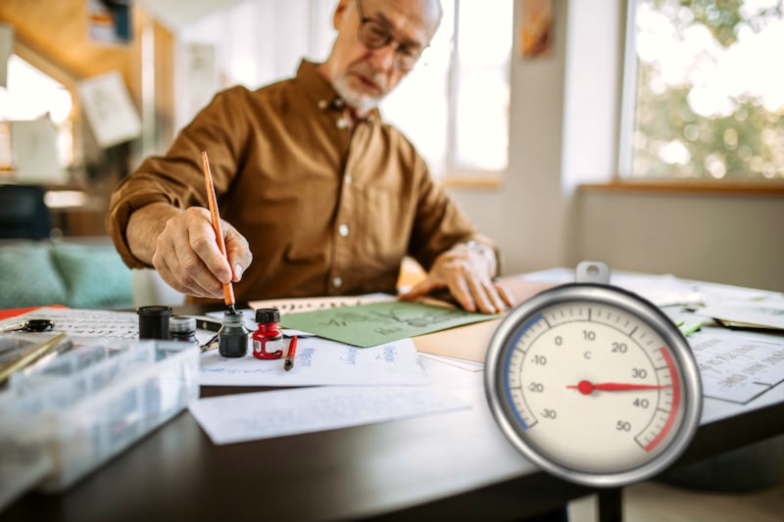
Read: 34 °C
